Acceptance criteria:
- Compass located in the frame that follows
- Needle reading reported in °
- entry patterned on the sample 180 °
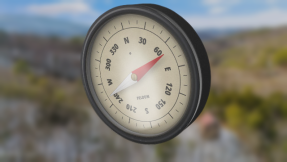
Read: 70 °
